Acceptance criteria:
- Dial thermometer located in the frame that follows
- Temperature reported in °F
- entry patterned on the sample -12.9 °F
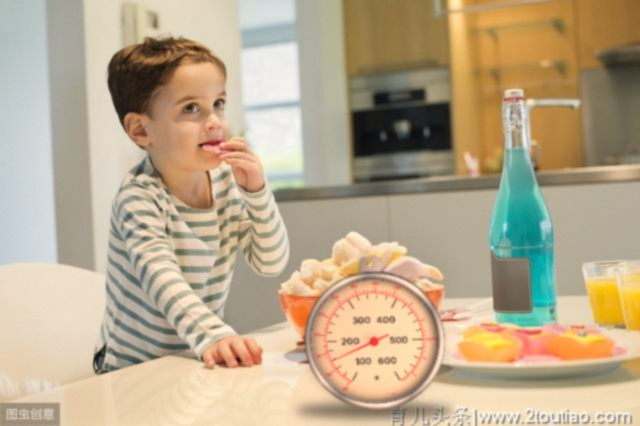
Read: 160 °F
